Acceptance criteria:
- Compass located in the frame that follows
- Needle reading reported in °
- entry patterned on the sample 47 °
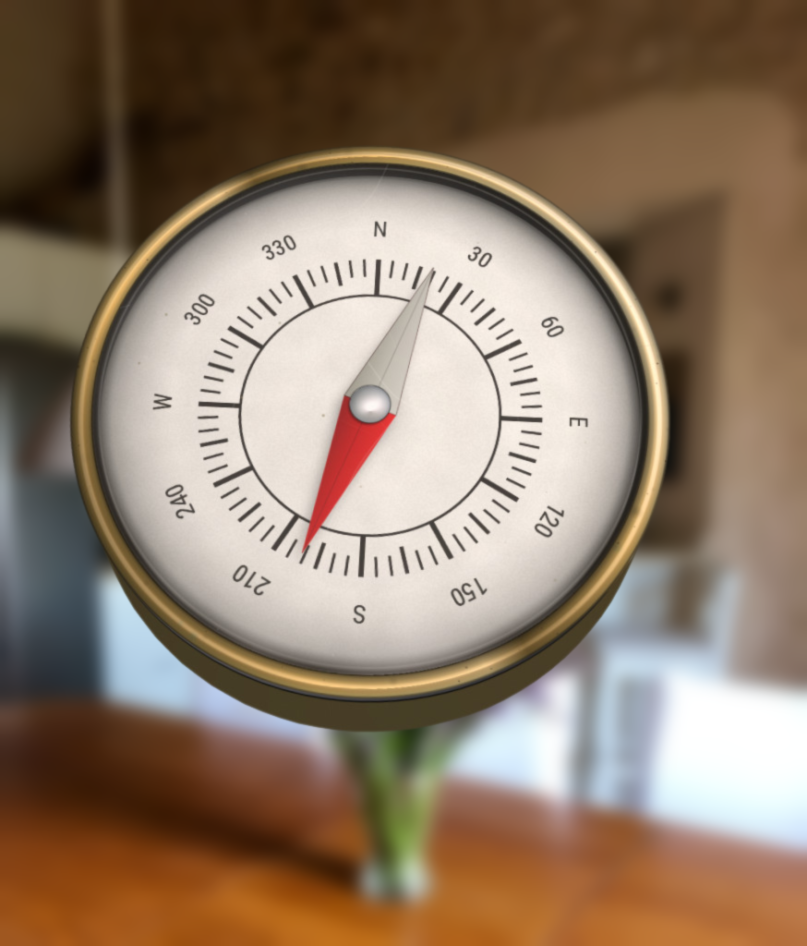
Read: 200 °
